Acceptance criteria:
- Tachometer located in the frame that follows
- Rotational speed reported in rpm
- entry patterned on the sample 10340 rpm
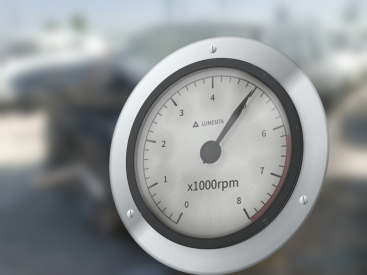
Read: 5000 rpm
